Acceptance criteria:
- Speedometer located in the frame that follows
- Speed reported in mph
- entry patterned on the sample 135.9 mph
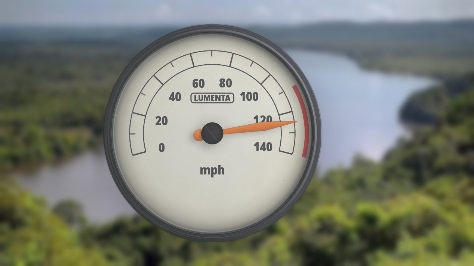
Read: 125 mph
